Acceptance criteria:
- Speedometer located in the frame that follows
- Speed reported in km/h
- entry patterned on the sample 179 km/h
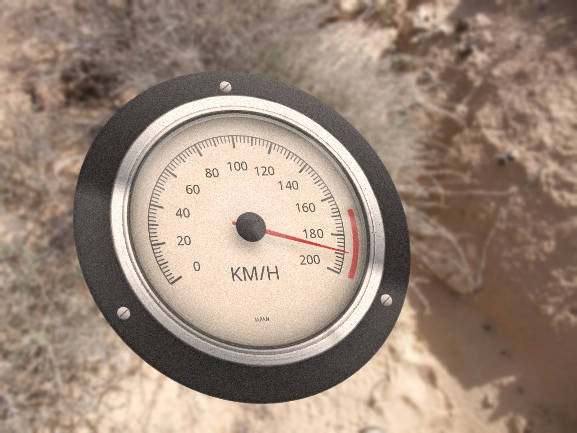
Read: 190 km/h
